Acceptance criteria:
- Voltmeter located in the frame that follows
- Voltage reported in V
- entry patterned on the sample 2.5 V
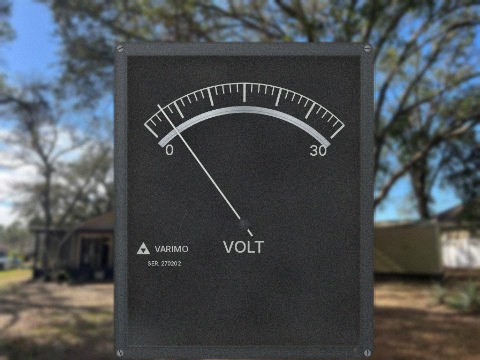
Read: 3 V
